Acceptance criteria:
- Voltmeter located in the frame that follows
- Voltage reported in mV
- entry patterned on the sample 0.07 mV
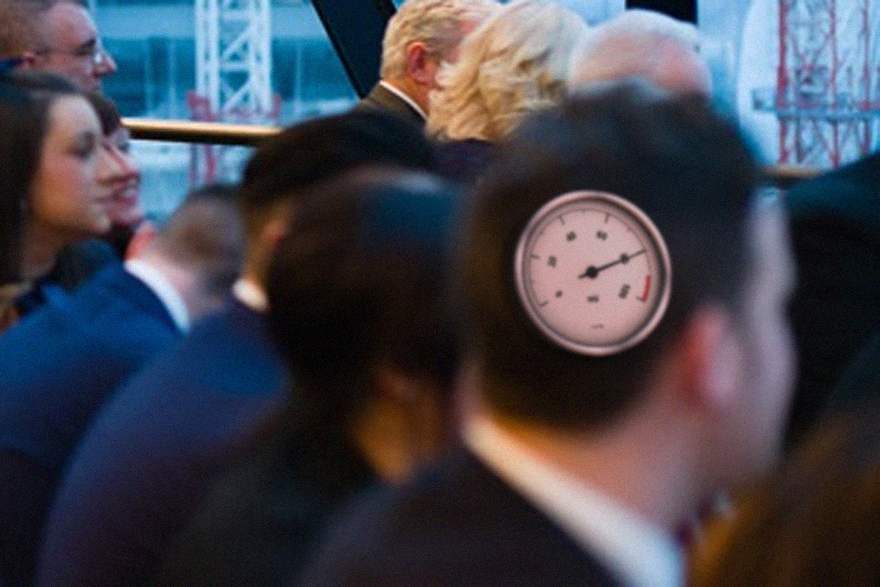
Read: 80 mV
